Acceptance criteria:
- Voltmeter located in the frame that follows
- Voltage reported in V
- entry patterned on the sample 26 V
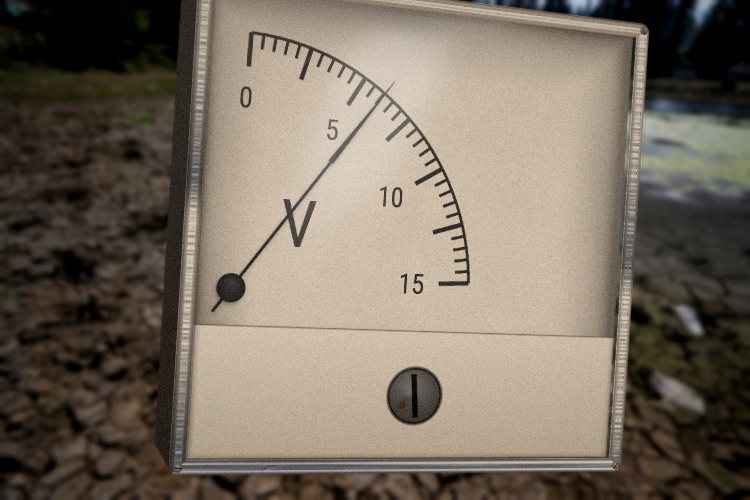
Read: 6 V
